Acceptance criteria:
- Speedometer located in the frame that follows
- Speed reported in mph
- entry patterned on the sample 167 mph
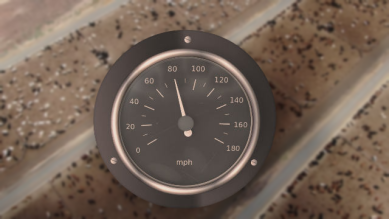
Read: 80 mph
